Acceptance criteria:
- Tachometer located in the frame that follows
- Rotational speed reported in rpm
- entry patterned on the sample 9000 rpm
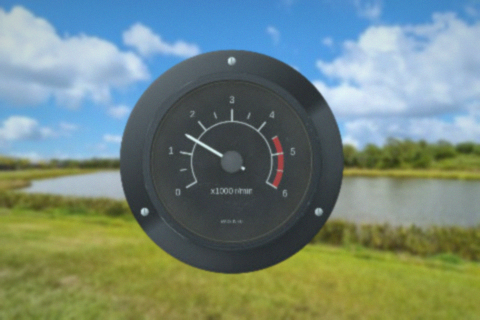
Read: 1500 rpm
